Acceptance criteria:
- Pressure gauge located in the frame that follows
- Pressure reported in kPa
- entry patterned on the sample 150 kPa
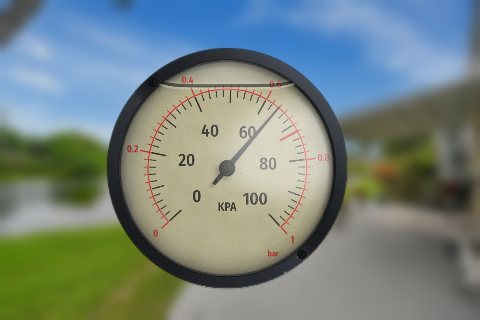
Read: 64 kPa
